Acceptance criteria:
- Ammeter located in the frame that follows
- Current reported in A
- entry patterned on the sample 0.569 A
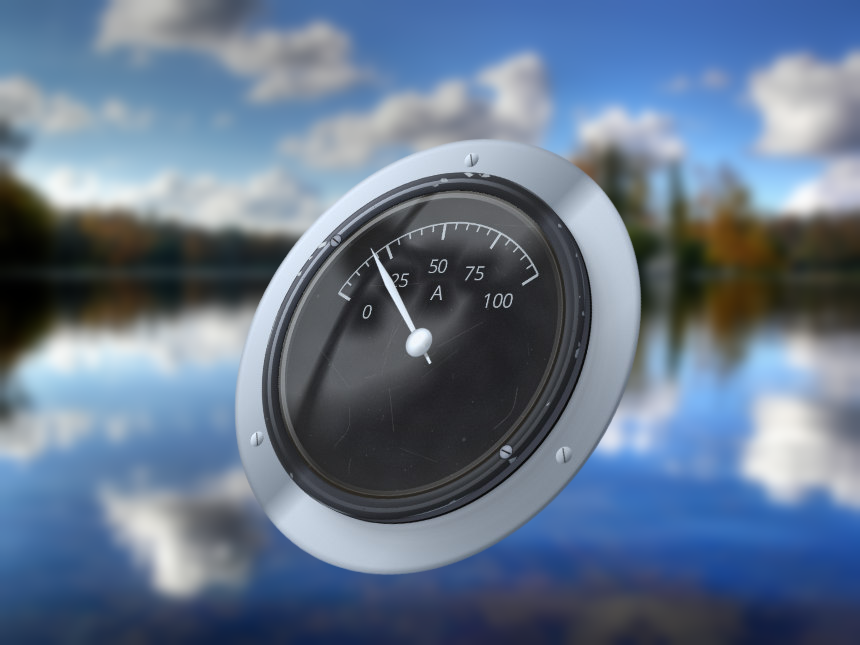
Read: 20 A
